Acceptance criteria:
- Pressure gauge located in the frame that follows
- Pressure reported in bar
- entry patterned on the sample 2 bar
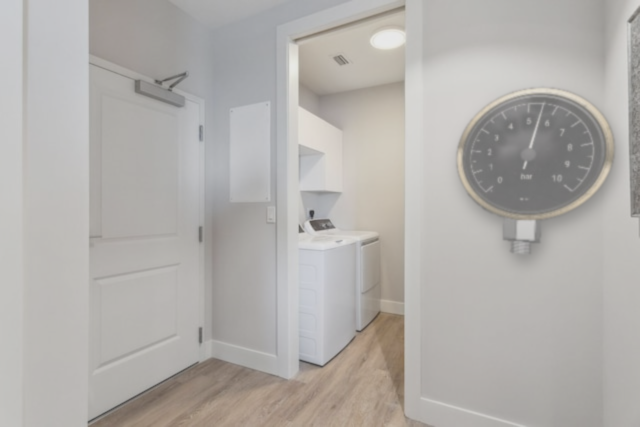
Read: 5.5 bar
